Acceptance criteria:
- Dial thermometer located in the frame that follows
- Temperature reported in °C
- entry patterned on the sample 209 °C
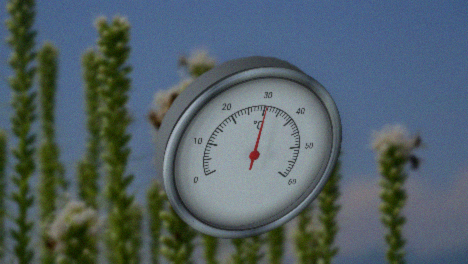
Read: 30 °C
